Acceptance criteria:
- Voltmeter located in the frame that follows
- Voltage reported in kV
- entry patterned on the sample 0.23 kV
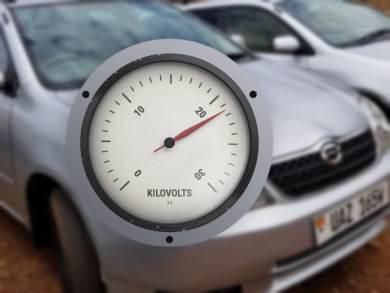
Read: 21.5 kV
